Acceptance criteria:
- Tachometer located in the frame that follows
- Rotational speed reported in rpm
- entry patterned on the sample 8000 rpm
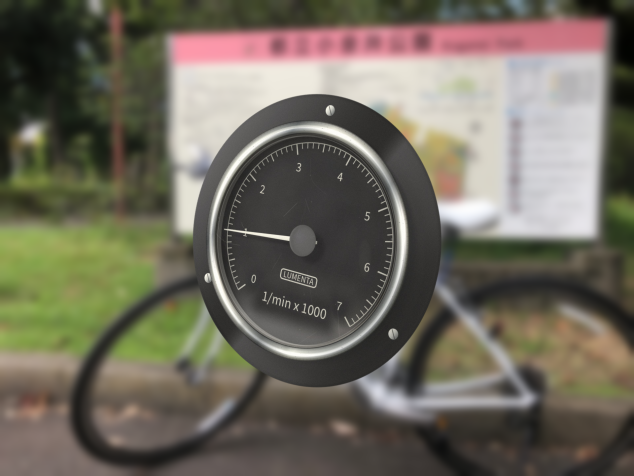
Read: 1000 rpm
